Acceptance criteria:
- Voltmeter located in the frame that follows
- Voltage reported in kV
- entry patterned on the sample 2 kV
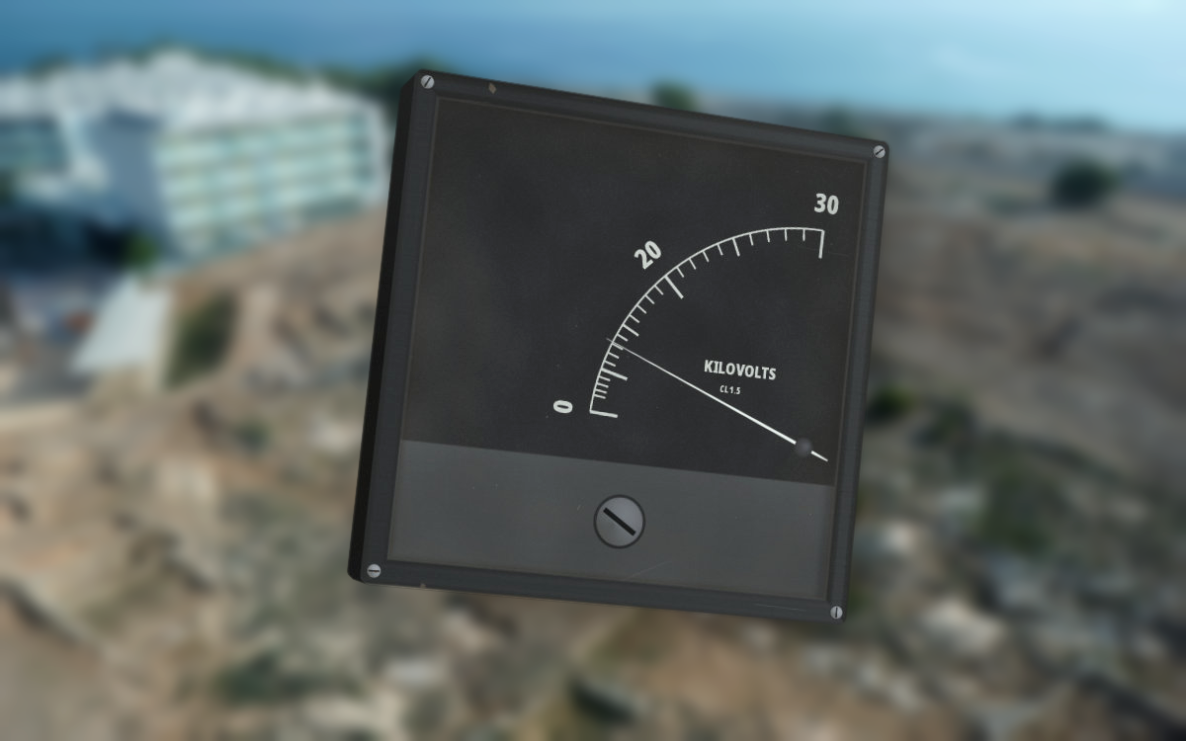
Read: 13 kV
